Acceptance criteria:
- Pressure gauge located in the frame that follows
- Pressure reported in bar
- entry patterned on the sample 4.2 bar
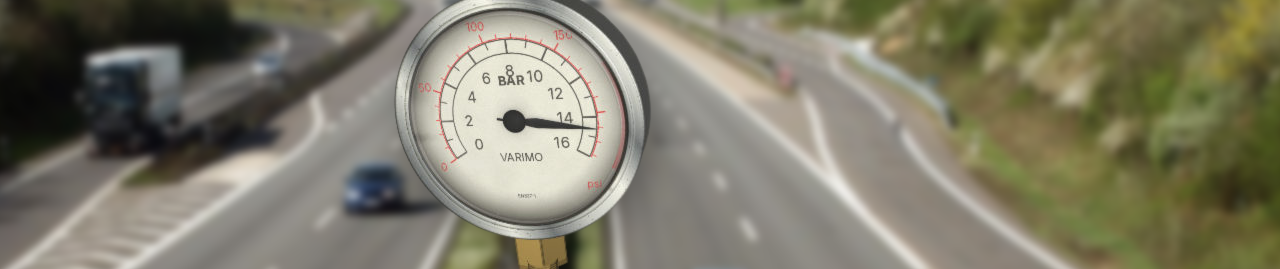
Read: 14.5 bar
